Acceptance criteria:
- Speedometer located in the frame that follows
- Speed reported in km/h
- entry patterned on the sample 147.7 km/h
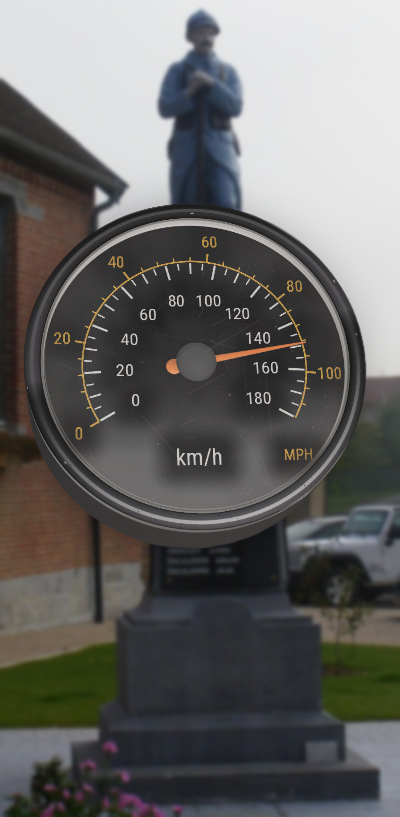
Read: 150 km/h
